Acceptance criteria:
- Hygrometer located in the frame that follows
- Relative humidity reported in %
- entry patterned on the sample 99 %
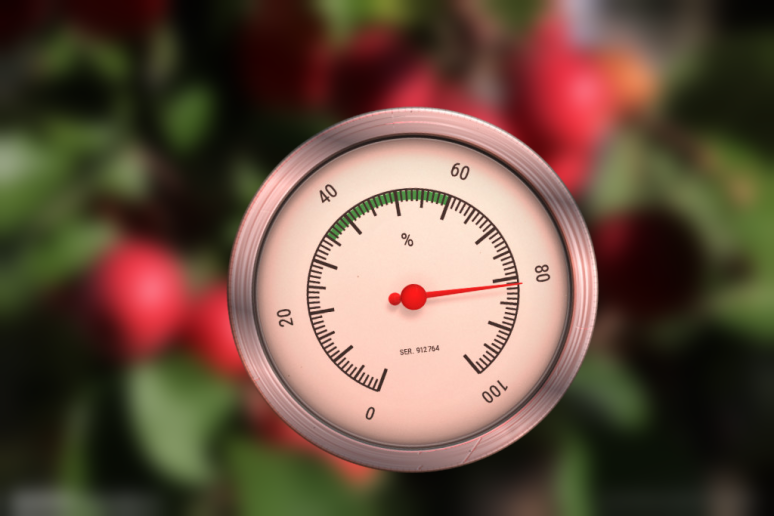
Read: 81 %
